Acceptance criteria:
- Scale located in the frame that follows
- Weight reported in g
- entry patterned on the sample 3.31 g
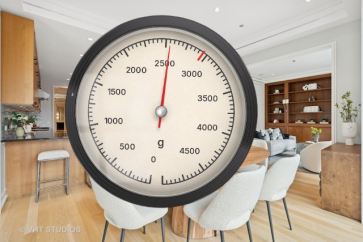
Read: 2550 g
